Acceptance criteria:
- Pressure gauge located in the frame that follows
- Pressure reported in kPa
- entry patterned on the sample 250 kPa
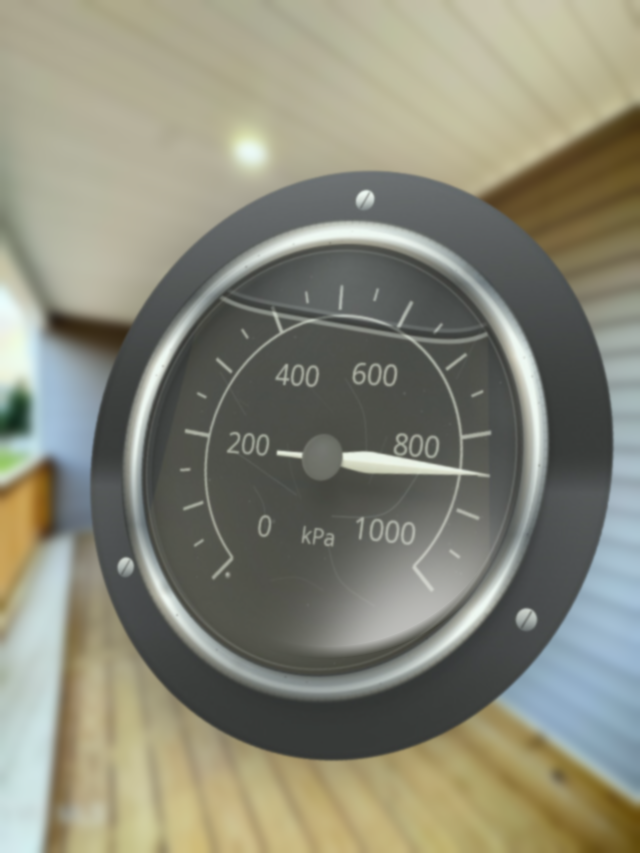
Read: 850 kPa
